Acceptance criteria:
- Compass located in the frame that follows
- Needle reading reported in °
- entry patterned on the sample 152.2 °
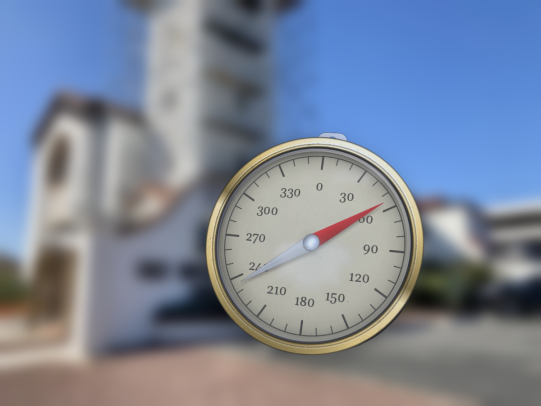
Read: 55 °
